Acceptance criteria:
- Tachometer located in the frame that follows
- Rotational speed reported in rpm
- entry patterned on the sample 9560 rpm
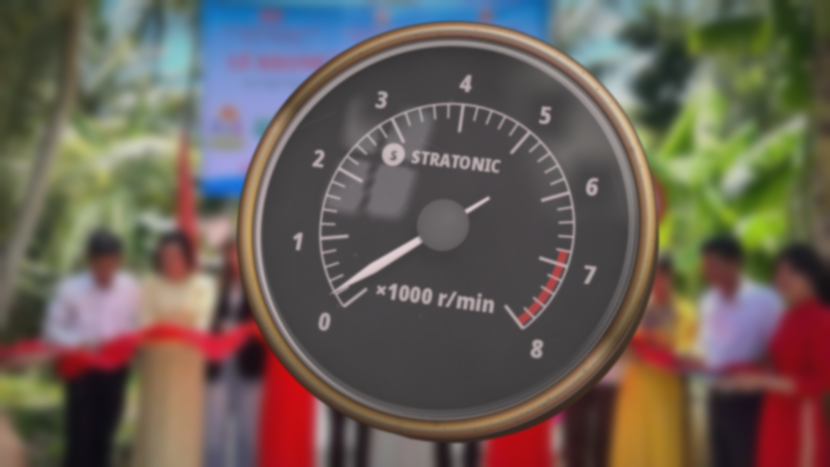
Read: 200 rpm
